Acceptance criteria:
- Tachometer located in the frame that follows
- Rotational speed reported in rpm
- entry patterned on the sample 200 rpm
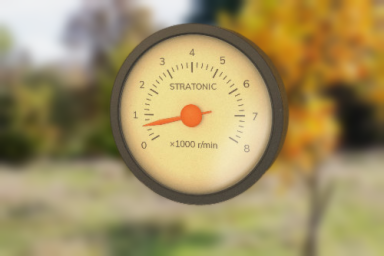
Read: 600 rpm
